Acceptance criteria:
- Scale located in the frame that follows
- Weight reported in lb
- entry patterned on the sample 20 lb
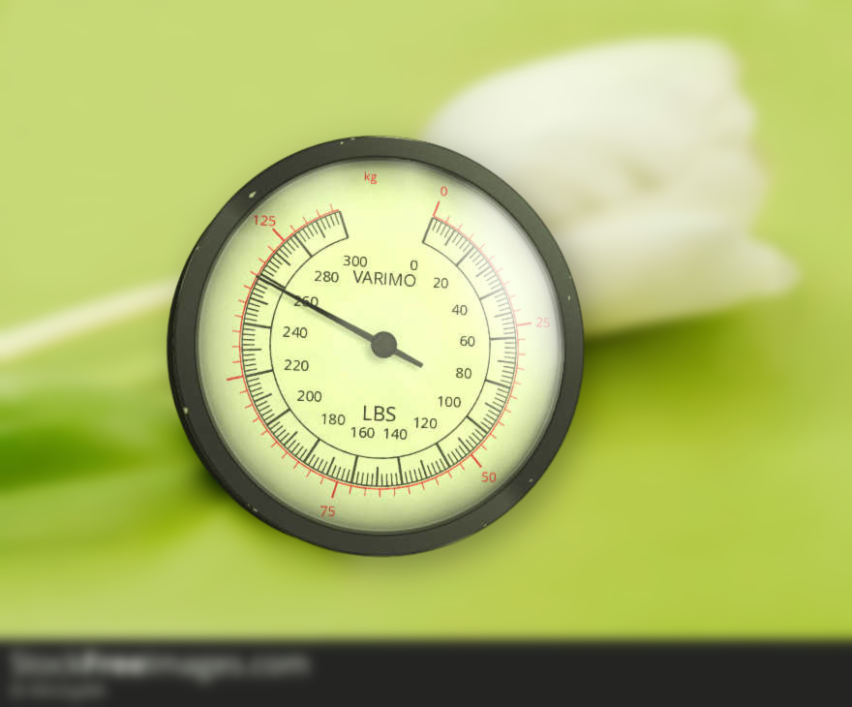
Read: 258 lb
